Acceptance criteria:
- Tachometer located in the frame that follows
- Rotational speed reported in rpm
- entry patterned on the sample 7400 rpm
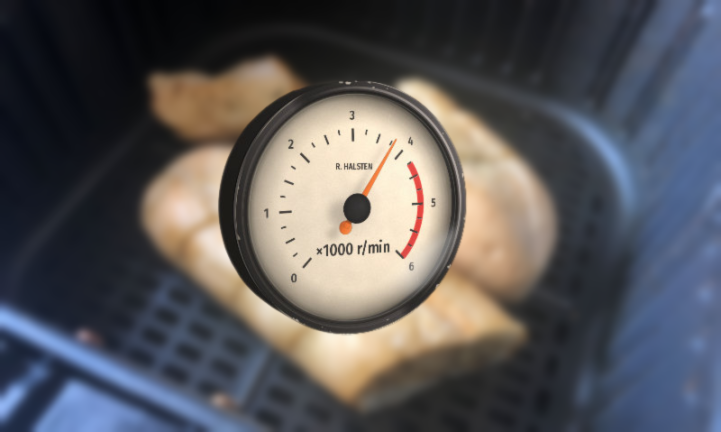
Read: 3750 rpm
